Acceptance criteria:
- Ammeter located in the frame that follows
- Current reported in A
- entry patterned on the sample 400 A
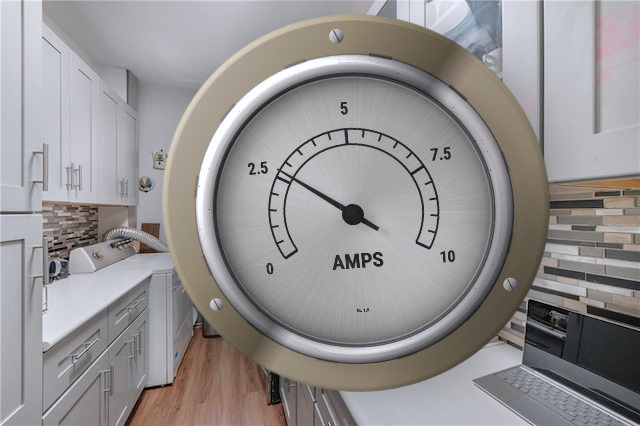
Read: 2.75 A
